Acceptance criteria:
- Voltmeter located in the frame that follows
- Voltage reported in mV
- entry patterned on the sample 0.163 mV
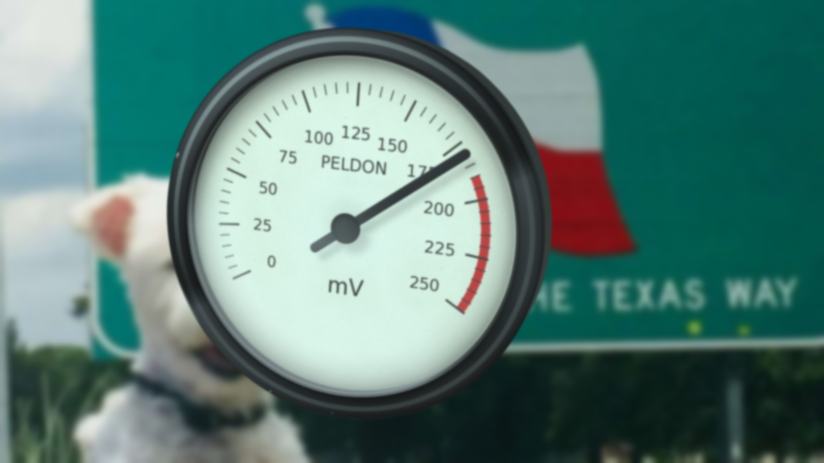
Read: 180 mV
